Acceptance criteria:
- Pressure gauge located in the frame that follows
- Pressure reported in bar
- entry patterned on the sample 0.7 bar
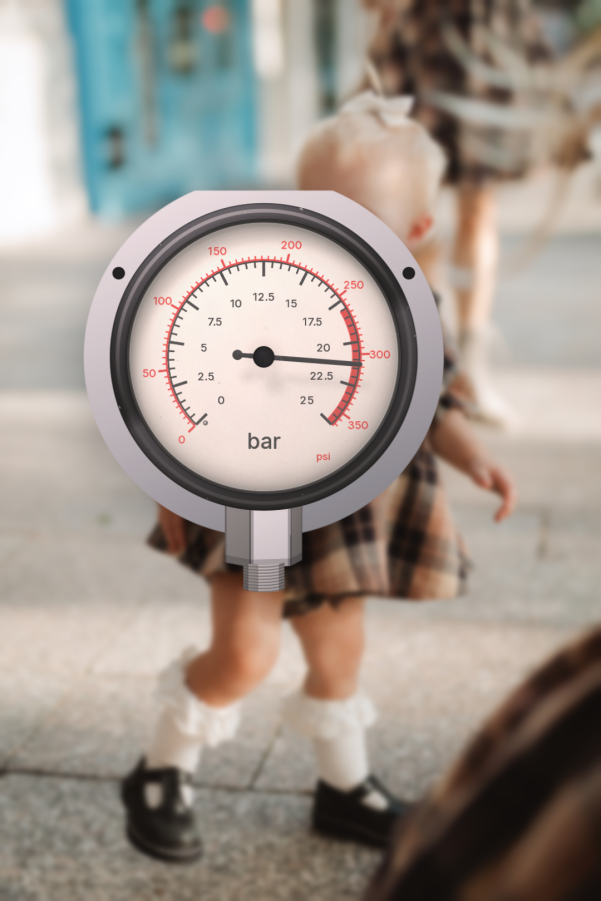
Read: 21.25 bar
